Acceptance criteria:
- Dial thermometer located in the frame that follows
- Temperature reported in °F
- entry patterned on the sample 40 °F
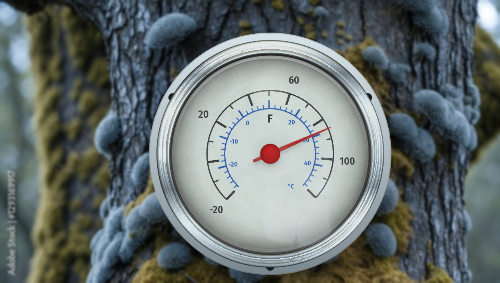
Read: 85 °F
